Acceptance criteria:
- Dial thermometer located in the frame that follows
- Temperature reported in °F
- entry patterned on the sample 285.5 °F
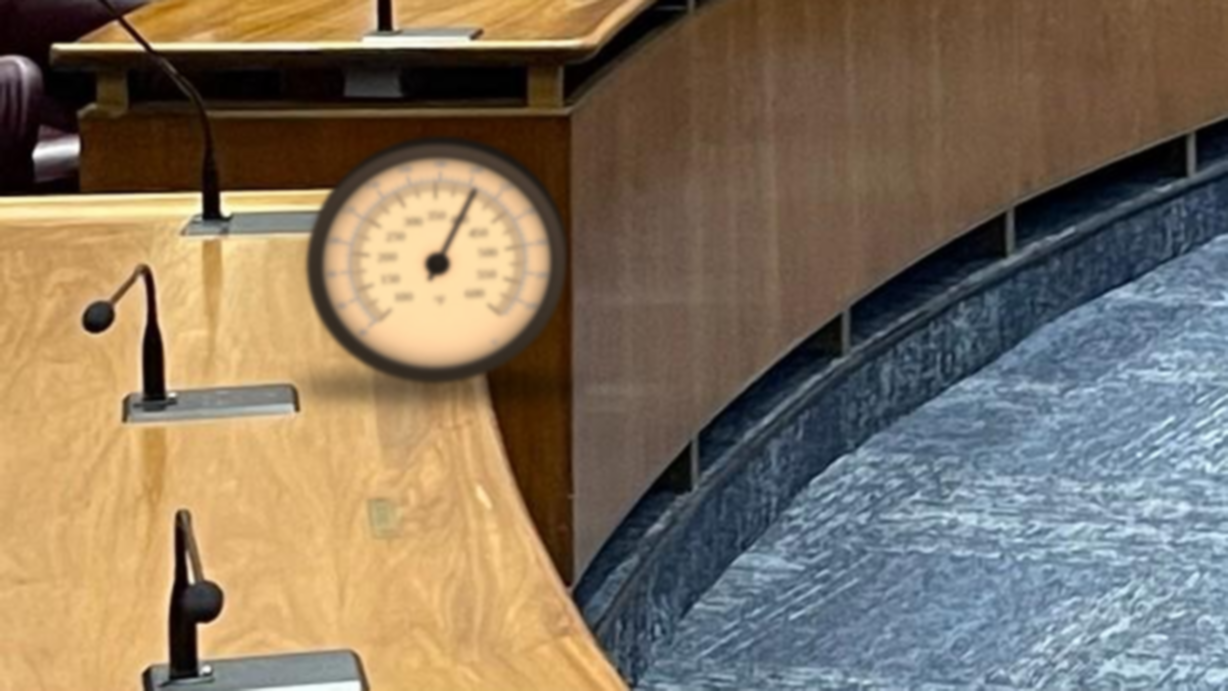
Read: 400 °F
